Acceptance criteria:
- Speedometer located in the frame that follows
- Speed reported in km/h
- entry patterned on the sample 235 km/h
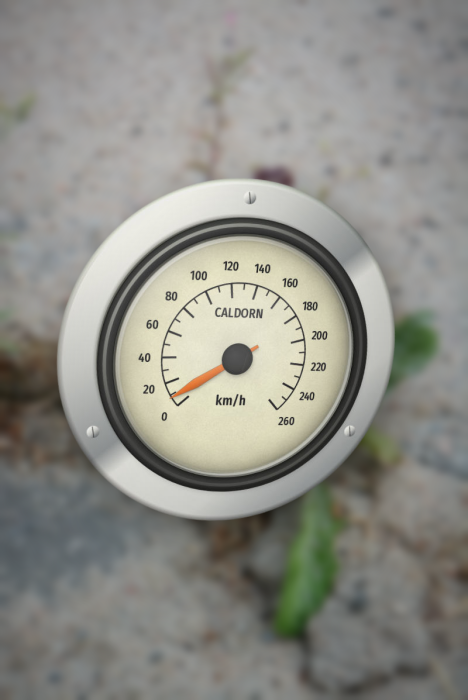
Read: 10 km/h
